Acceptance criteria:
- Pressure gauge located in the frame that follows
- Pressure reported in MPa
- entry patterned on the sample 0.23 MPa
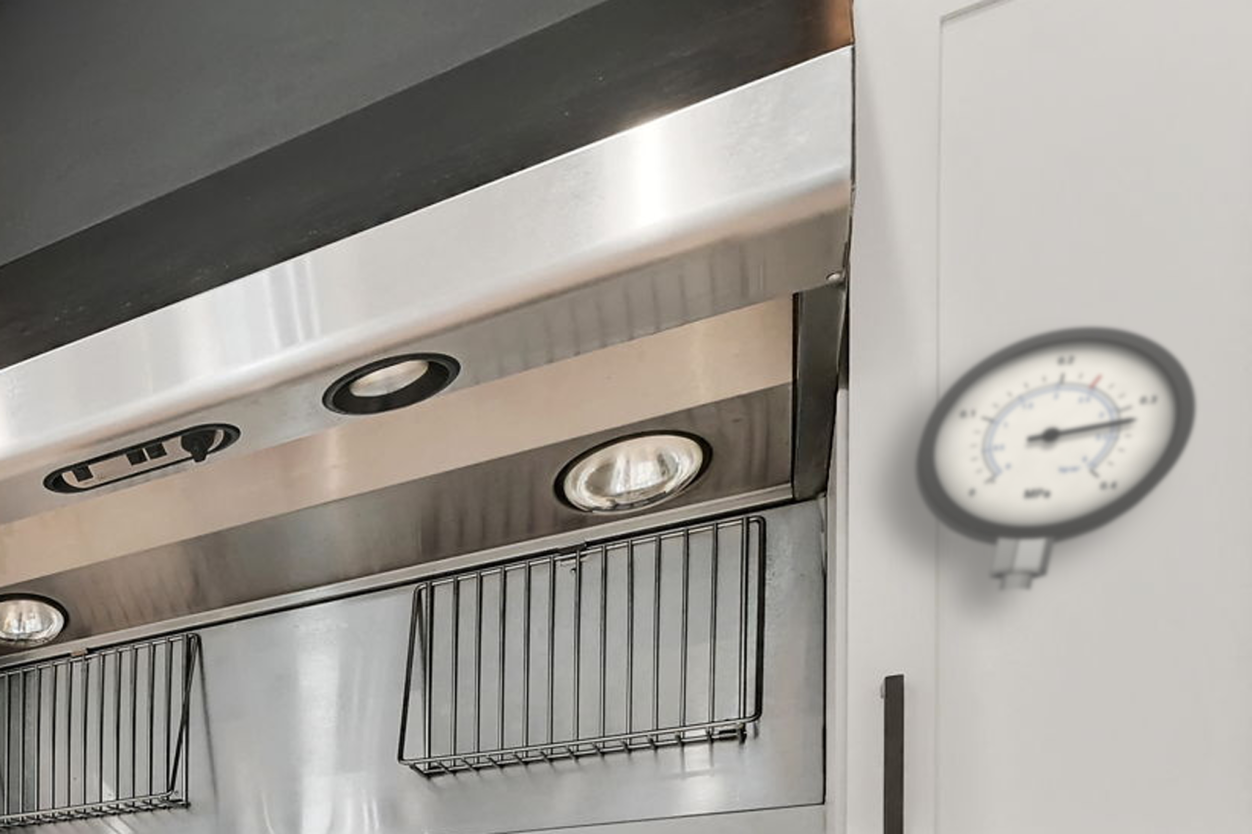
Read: 0.32 MPa
